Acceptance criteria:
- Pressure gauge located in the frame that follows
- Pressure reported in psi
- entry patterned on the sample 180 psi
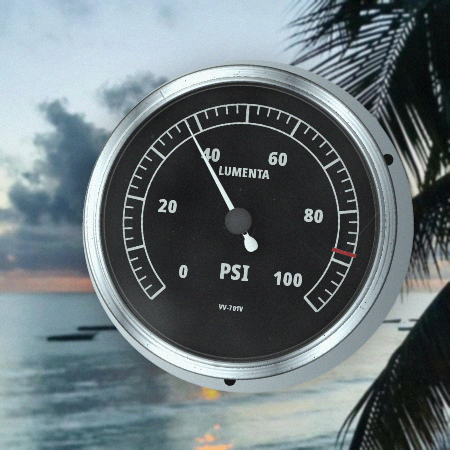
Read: 38 psi
